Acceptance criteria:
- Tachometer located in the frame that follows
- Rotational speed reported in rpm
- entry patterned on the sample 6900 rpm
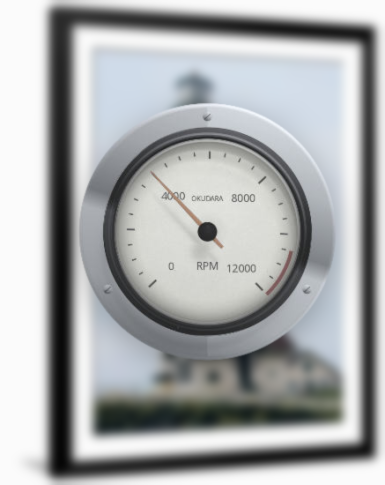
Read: 4000 rpm
